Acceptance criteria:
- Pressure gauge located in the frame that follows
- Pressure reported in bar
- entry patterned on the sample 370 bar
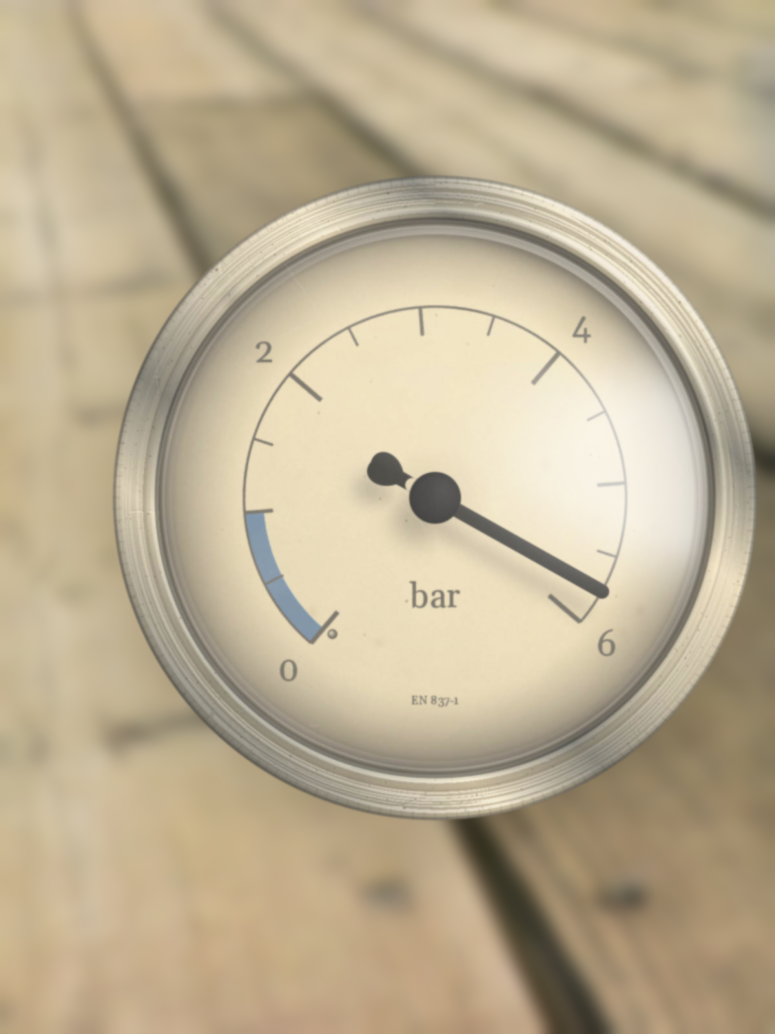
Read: 5.75 bar
